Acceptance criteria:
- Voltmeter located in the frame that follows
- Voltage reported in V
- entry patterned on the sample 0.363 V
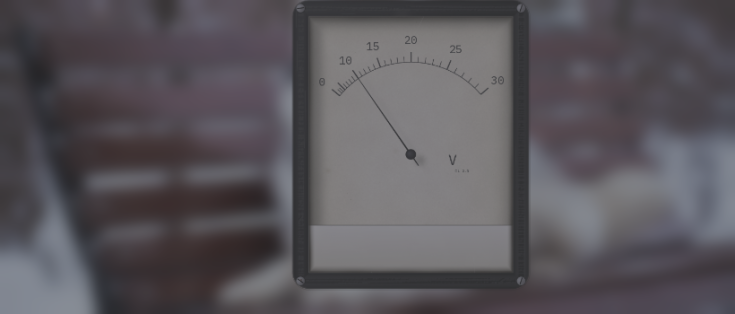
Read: 10 V
